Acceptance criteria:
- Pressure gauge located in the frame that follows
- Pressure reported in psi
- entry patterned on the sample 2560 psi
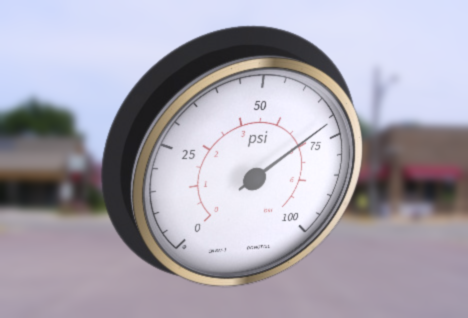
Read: 70 psi
